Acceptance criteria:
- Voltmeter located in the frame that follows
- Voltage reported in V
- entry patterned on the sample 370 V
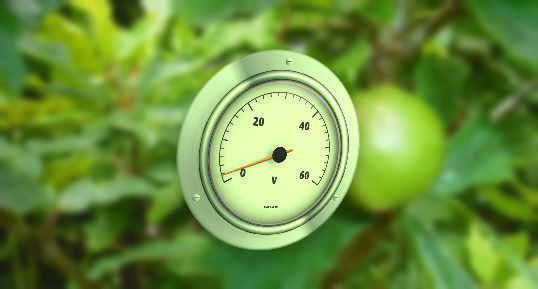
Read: 2 V
